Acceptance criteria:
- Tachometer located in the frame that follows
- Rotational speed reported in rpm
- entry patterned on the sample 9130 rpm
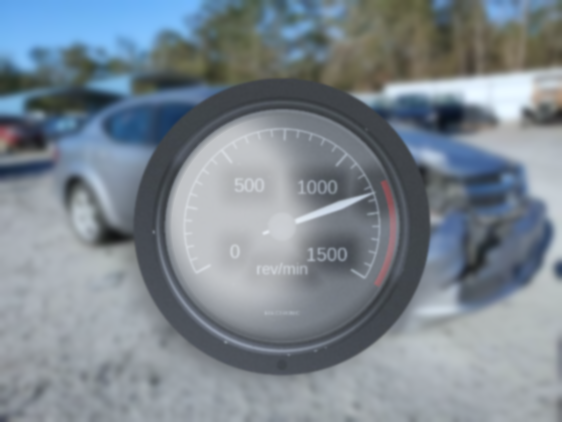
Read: 1175 rpm
